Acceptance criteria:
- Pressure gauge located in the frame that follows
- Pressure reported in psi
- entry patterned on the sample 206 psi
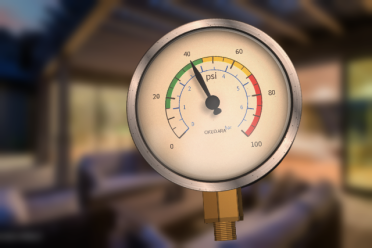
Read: 40 psi
